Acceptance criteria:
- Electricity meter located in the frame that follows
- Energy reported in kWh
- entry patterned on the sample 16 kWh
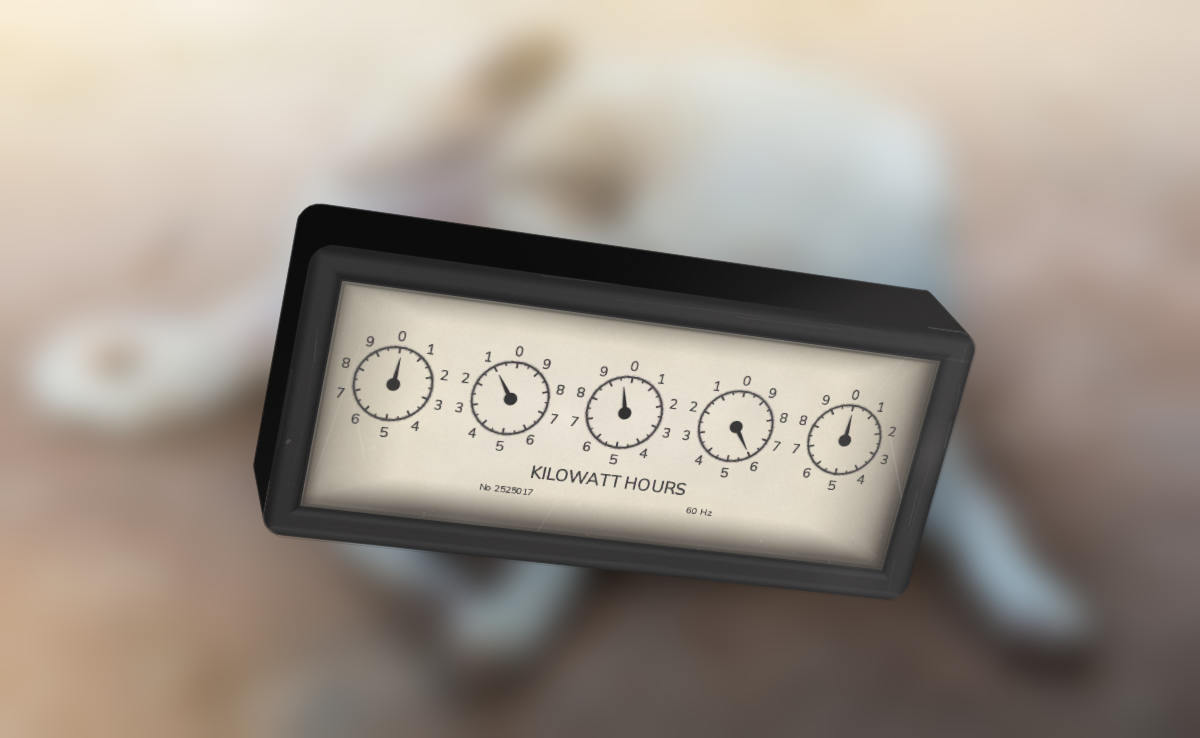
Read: 960 kWh
